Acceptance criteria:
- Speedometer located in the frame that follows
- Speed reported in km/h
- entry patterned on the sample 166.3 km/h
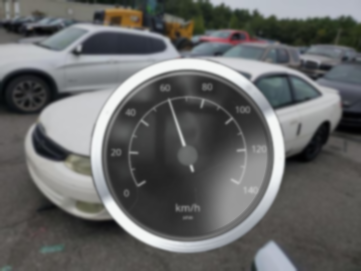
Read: 60 km/h
